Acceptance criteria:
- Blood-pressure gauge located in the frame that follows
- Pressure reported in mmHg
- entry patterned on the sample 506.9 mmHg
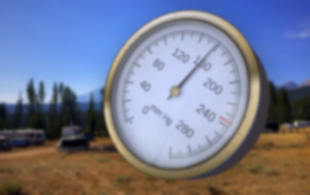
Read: 160 mmHg
